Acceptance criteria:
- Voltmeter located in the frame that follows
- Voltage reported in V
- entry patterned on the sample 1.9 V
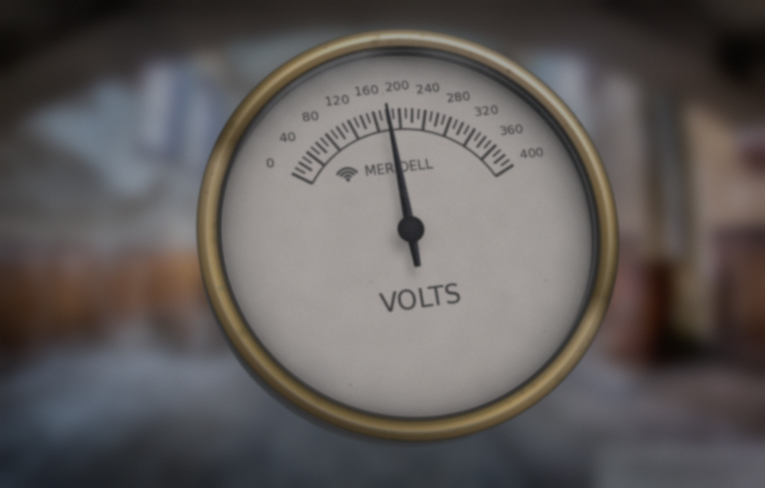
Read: 180 V
